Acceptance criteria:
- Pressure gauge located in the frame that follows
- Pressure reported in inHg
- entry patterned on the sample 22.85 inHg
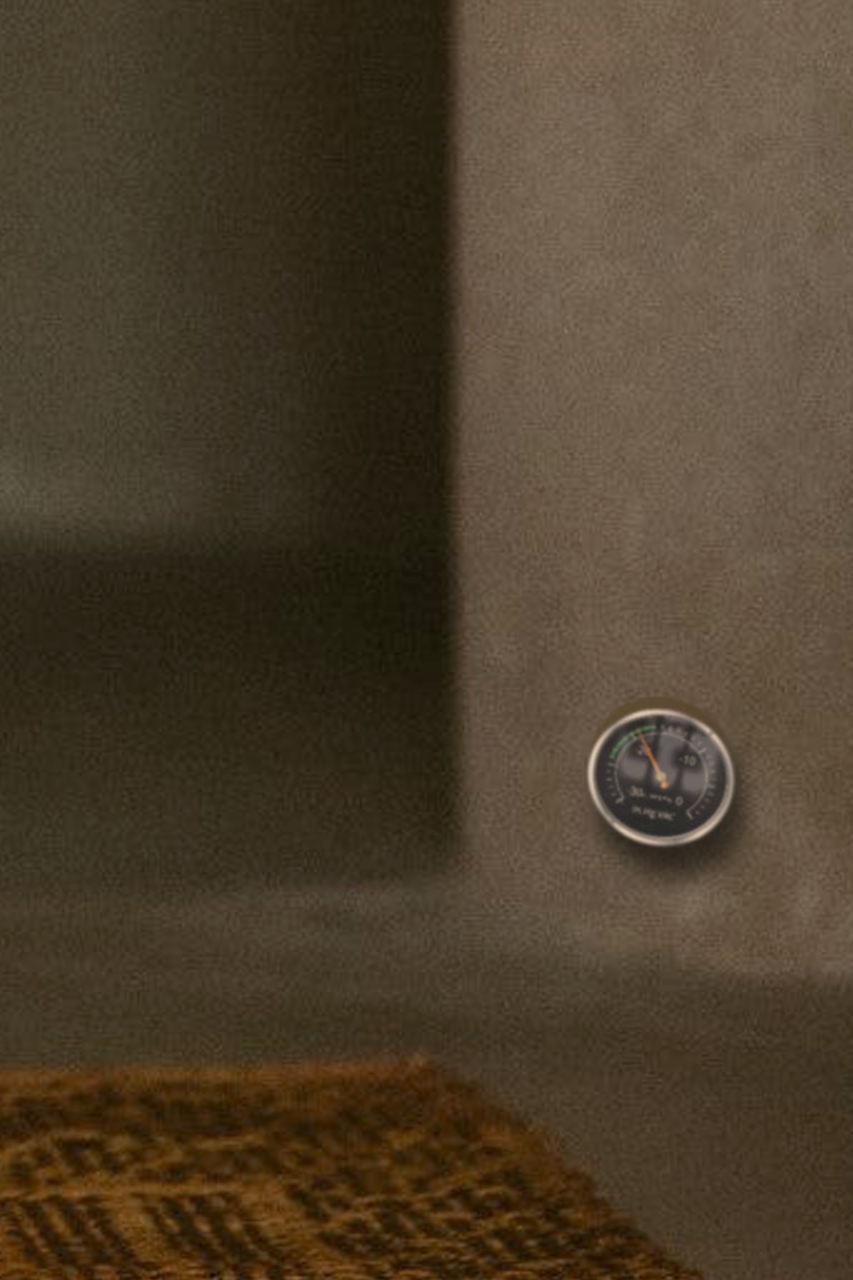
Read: -19 inHg
